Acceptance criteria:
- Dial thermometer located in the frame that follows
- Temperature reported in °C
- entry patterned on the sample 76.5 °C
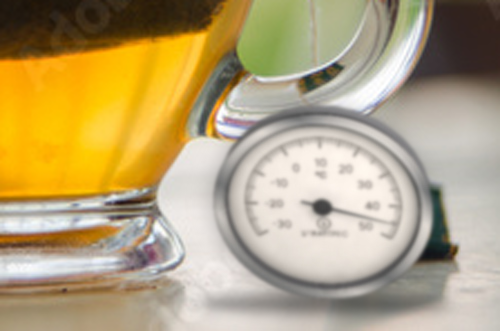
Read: 45 °C
